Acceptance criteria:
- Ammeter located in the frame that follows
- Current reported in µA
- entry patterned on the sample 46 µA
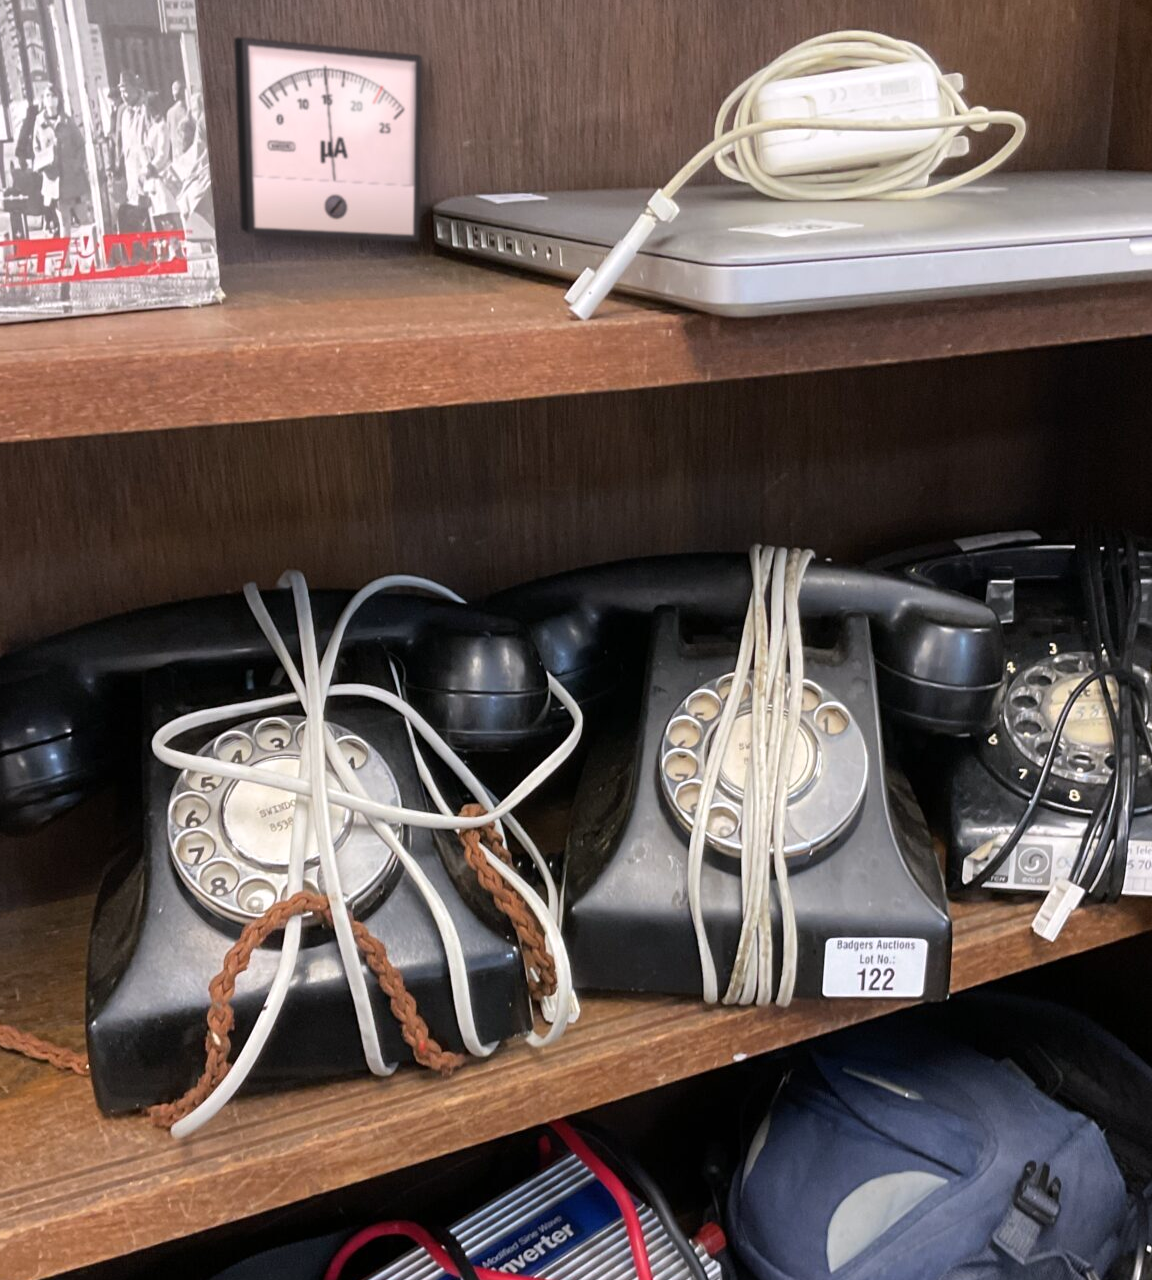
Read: 15 µA
